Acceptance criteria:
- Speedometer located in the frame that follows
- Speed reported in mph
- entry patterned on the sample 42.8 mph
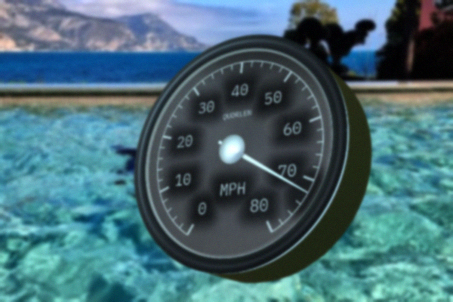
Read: 72 mph
